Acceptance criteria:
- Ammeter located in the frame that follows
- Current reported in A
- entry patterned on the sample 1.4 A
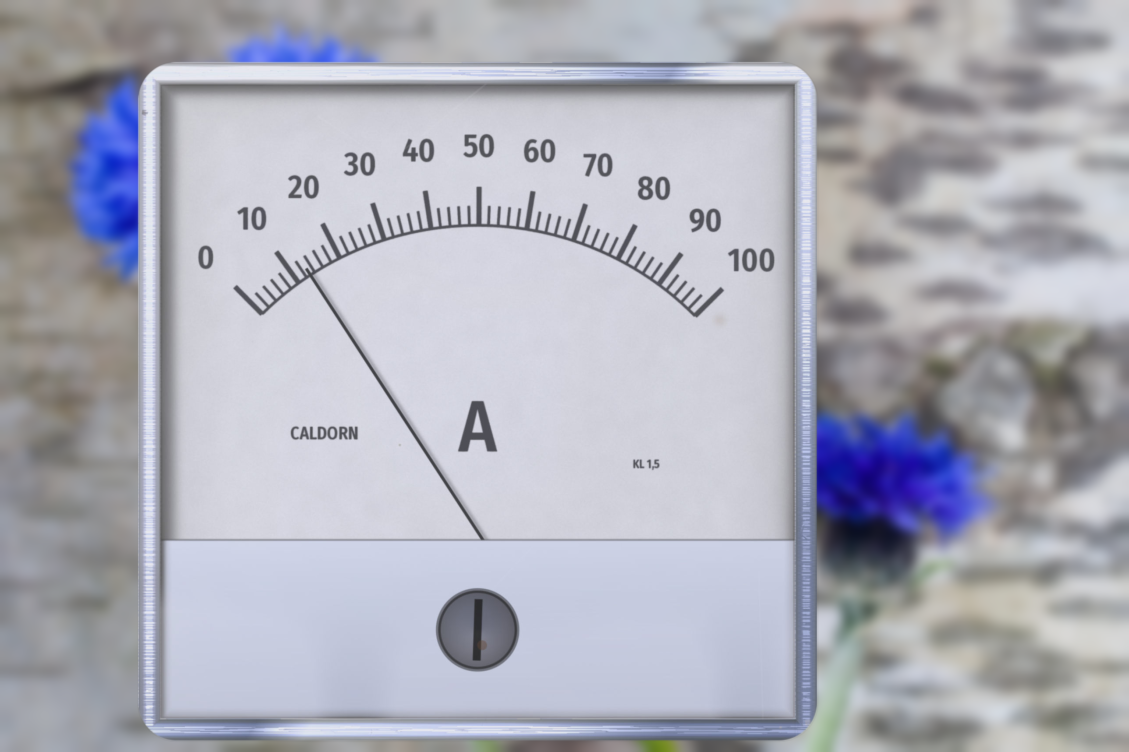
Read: 13 A
